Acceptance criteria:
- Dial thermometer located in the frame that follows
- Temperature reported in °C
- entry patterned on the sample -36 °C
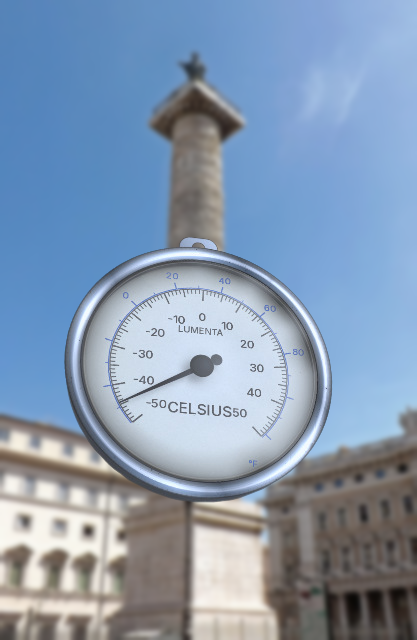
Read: -45 °C
